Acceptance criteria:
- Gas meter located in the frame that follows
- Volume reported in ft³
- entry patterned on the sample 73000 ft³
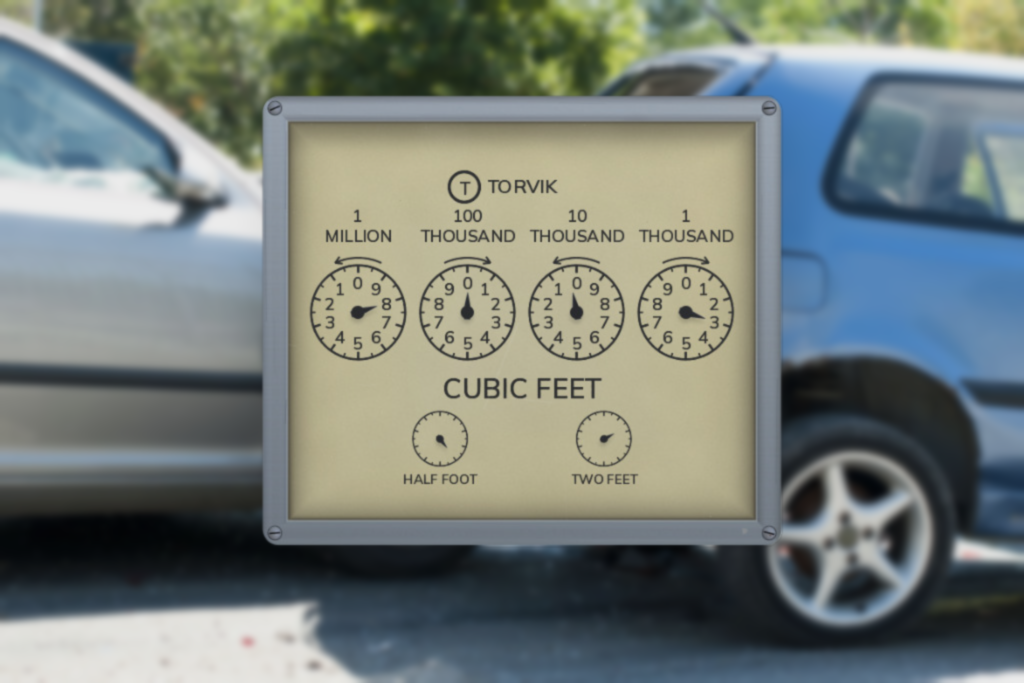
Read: 800300 ft³
